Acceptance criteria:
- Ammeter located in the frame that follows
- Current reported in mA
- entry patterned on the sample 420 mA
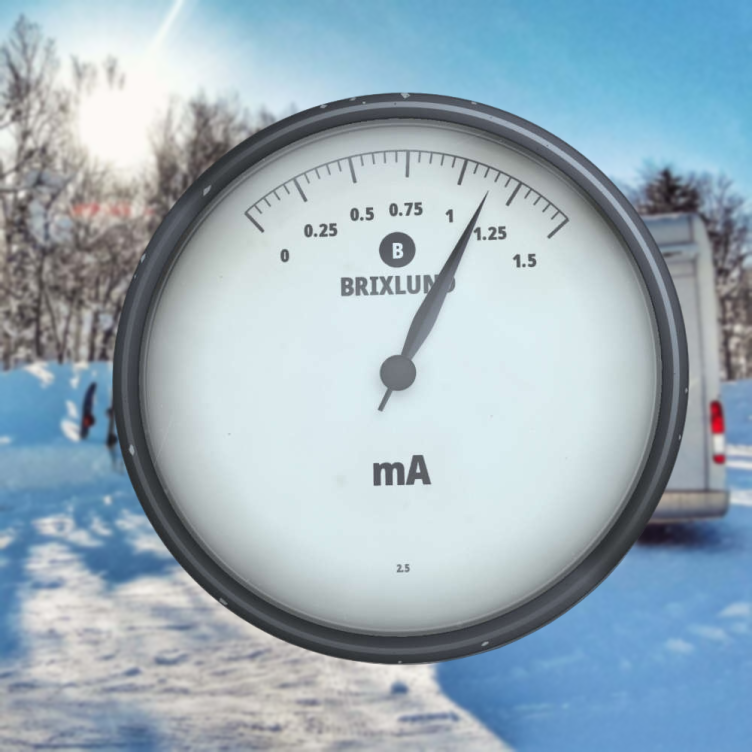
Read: 1.15 mA
